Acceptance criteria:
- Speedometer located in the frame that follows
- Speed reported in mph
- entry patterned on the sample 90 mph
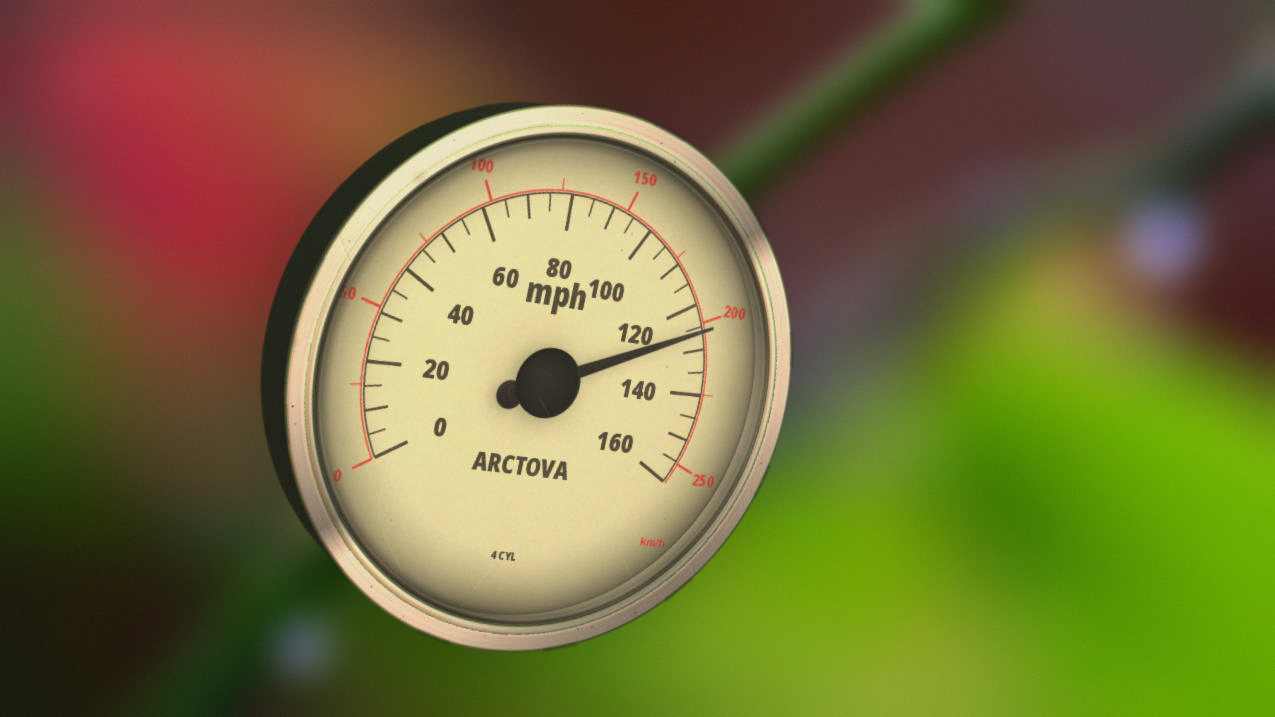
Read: 125 mph
